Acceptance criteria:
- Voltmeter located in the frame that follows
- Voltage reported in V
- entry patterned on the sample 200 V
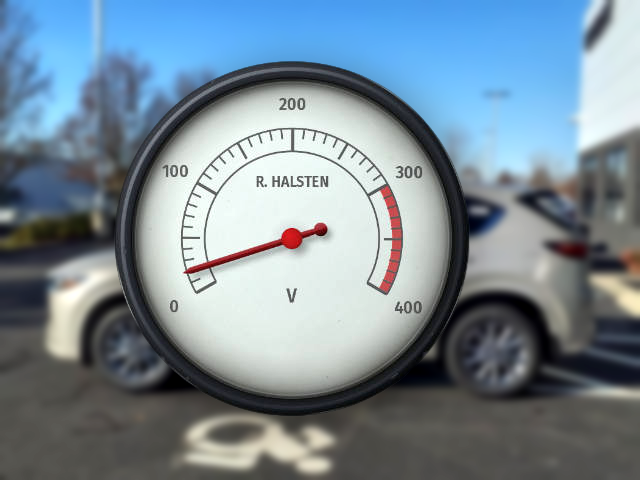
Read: 20 V
